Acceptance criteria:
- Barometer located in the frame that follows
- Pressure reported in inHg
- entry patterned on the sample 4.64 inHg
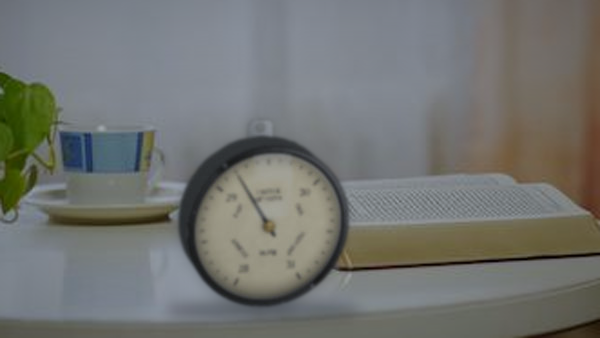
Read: 29.2 inHg
